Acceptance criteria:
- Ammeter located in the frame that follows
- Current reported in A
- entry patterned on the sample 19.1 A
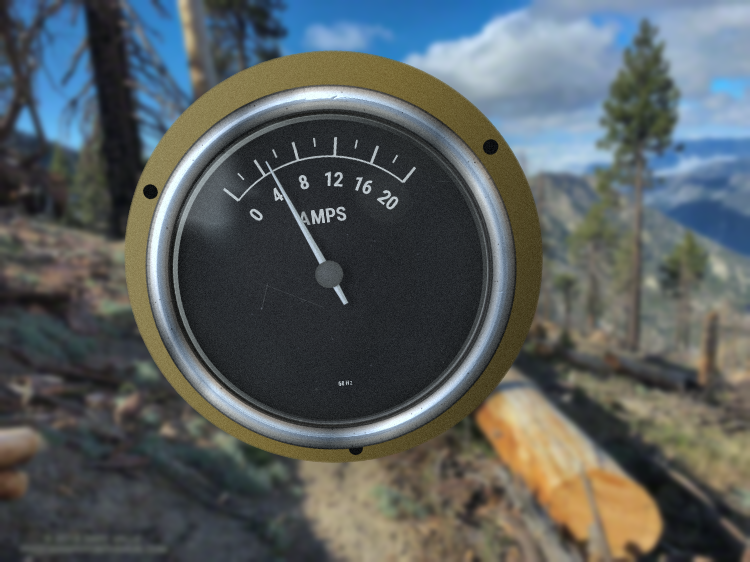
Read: 5 A
